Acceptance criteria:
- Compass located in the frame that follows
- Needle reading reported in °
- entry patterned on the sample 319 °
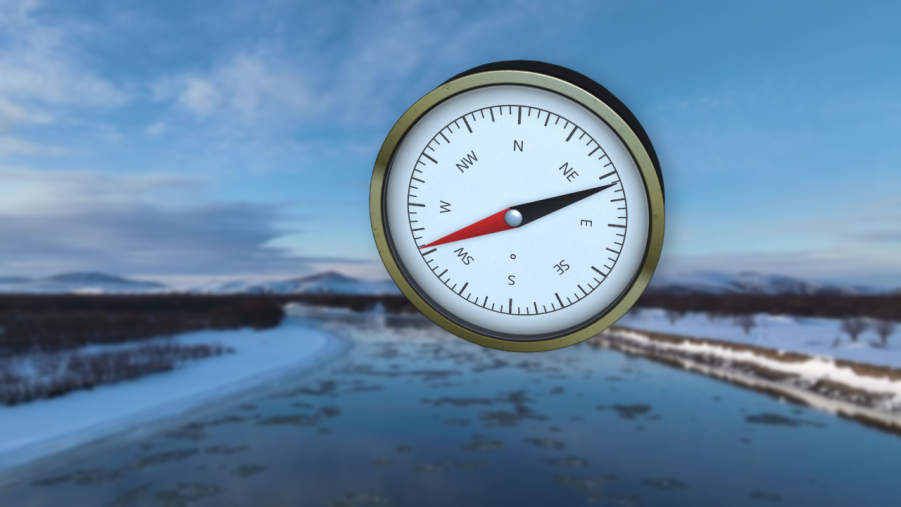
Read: 245 °
